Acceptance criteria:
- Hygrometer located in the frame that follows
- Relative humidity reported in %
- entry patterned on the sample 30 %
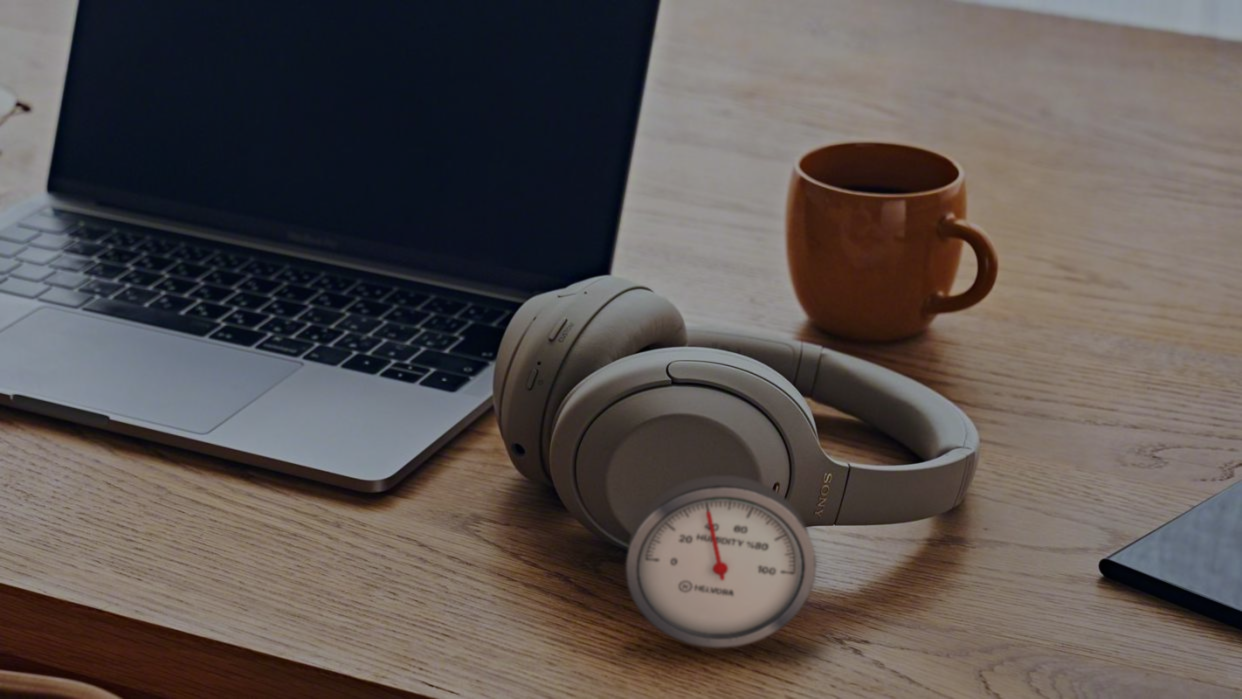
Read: 40 %
